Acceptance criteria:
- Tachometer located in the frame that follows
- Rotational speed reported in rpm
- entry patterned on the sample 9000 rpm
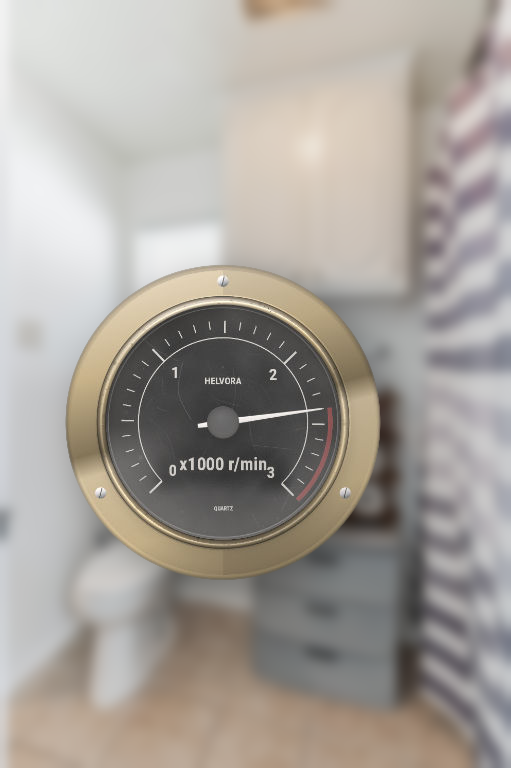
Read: 2400 rpm
